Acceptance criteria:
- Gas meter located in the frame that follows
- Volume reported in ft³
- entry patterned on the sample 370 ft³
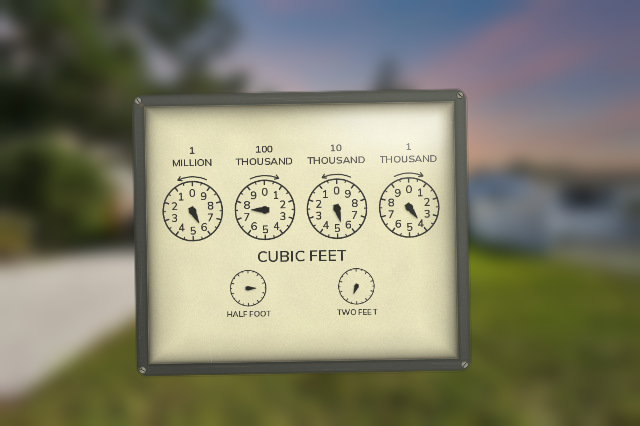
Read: 575400 ft³
